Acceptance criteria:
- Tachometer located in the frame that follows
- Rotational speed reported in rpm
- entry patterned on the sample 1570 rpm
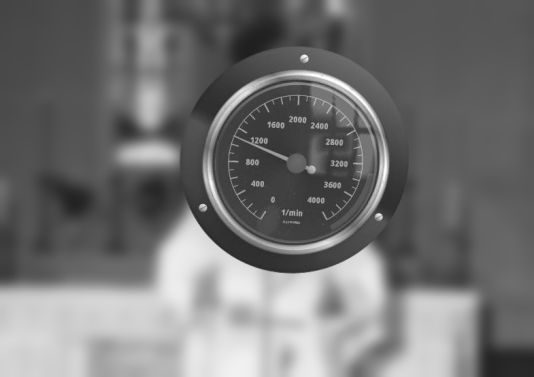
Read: 1100 rpm
